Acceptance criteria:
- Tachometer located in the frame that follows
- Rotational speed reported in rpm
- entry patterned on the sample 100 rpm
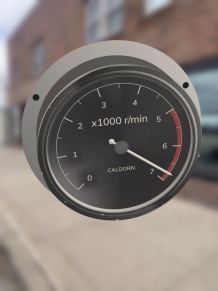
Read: 6750 rpm
